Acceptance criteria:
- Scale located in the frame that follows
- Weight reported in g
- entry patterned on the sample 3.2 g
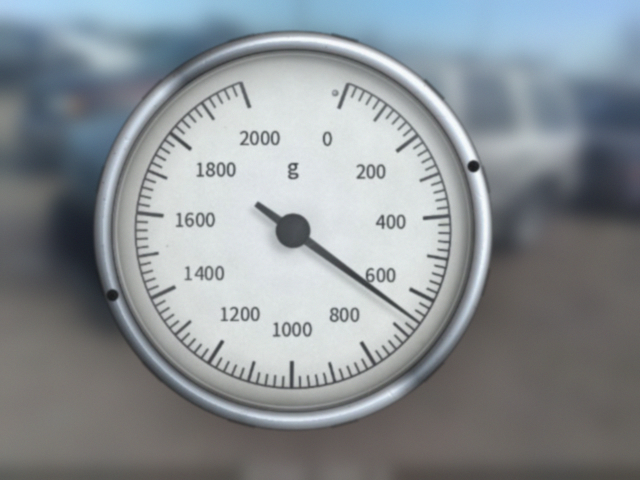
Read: 660 g
